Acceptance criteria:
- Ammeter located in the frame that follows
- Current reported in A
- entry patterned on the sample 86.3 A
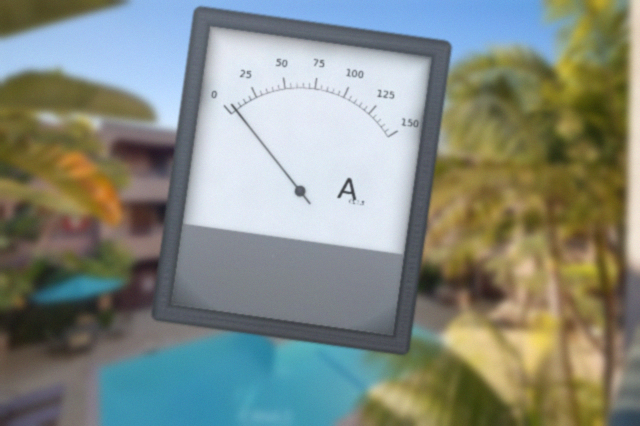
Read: 5 A
